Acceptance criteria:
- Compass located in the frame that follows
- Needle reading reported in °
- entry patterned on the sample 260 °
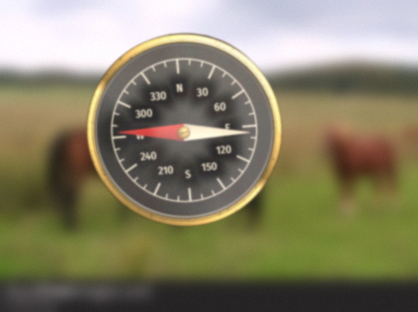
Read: 275 °
